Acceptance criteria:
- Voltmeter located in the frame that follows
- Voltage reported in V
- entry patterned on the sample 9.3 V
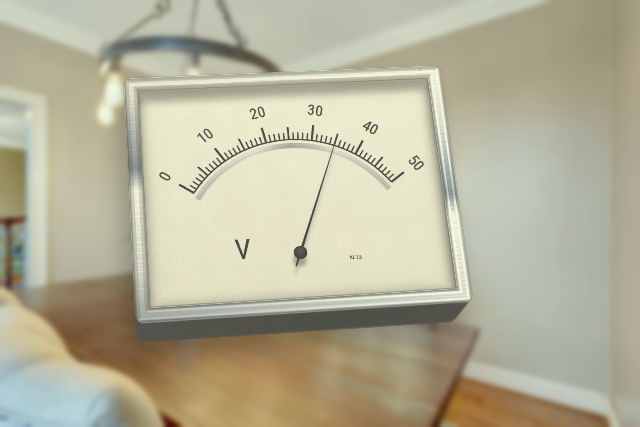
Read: 35 V
